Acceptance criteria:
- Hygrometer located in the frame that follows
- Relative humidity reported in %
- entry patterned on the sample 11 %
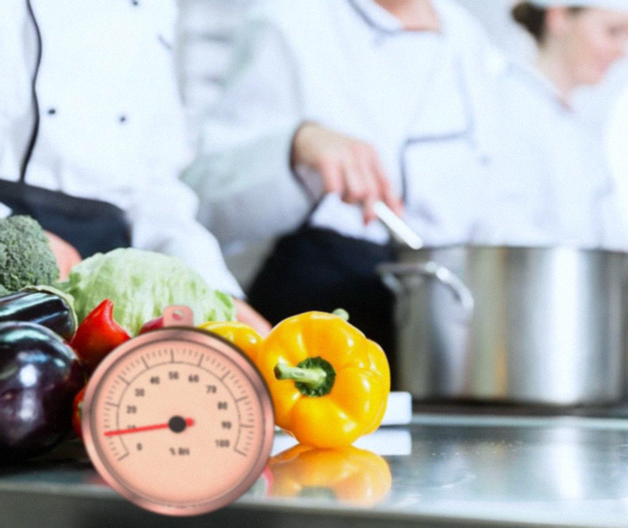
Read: 10 %
